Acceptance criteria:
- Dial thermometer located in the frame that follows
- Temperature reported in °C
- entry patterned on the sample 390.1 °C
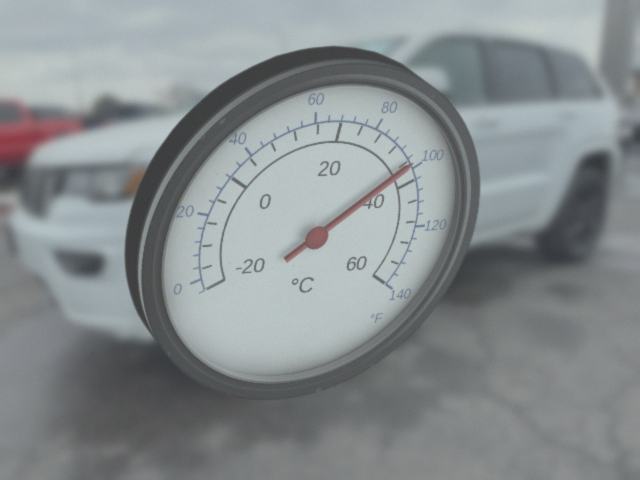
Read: 36 °C
